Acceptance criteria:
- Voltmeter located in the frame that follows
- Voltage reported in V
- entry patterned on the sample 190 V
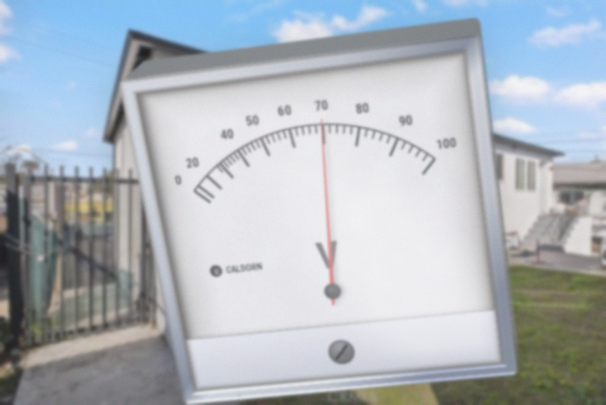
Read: 70 V
